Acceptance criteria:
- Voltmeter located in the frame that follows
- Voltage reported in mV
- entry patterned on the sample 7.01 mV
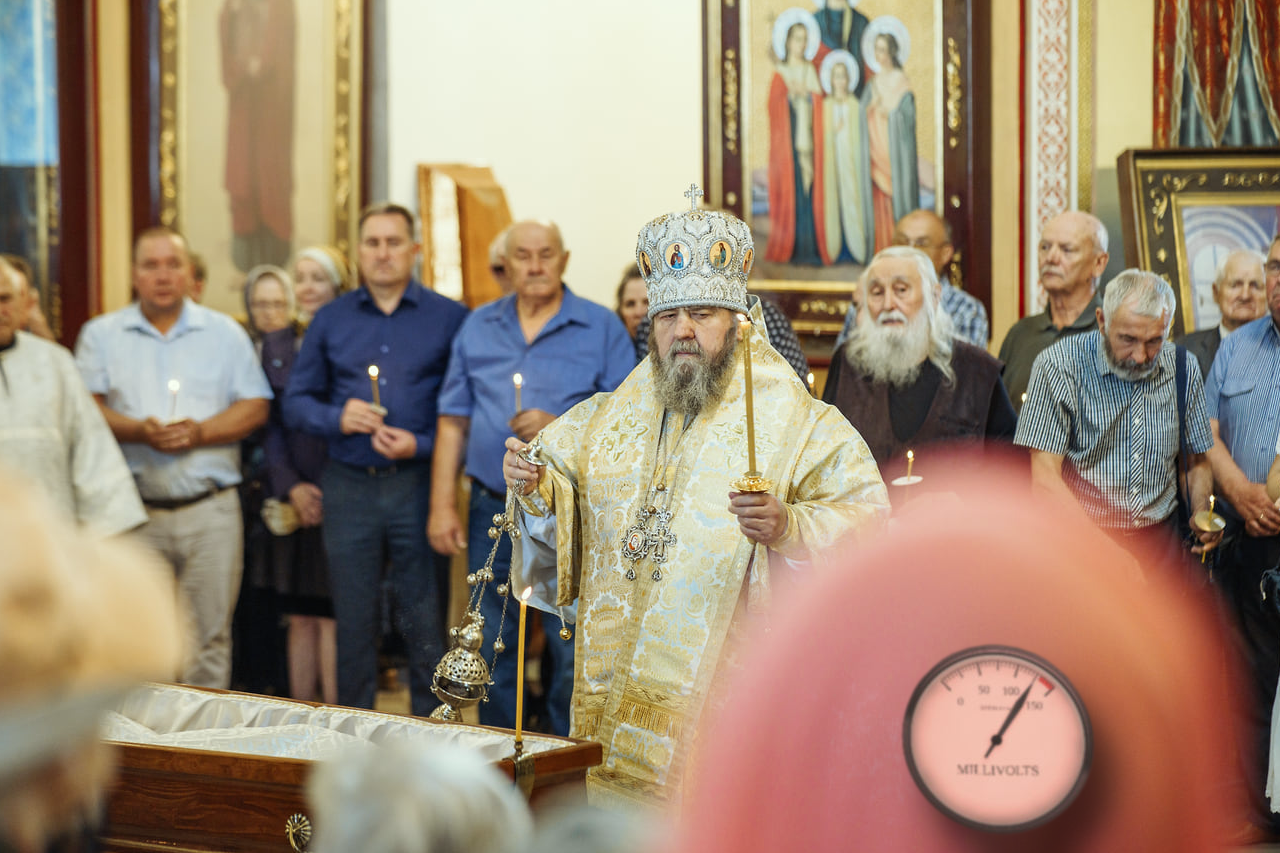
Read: 125 mV
